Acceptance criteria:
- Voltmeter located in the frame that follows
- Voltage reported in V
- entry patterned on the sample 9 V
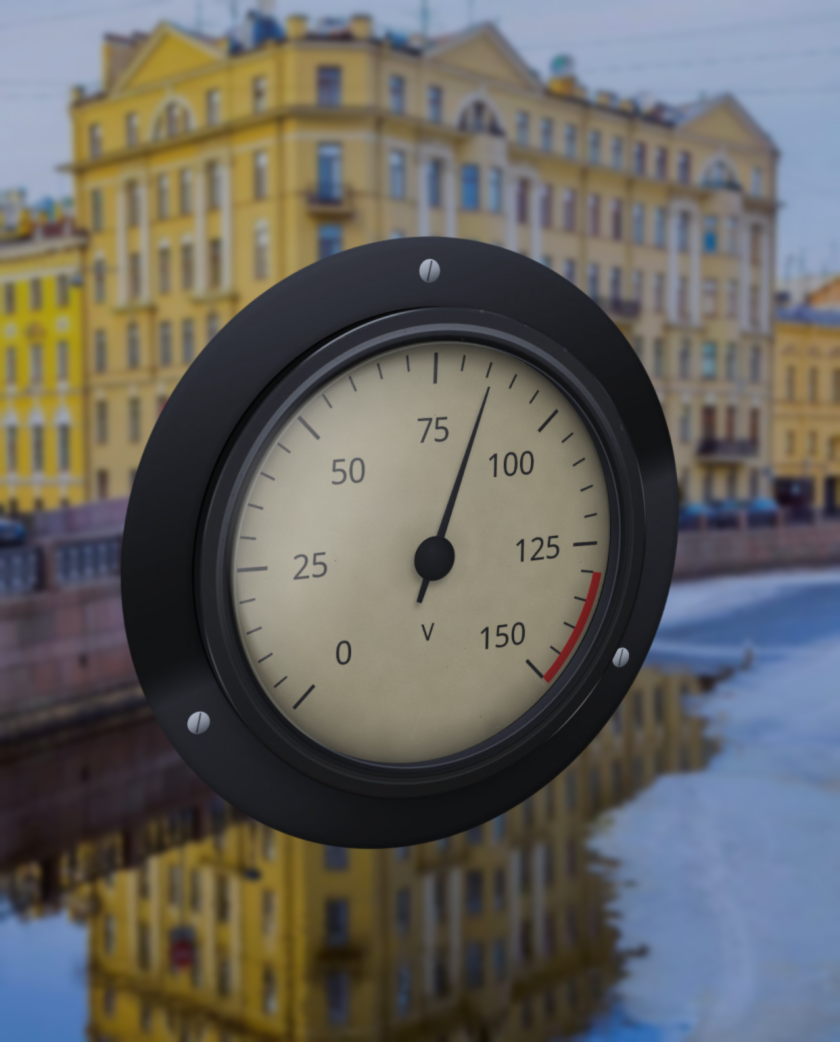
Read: 85 V
